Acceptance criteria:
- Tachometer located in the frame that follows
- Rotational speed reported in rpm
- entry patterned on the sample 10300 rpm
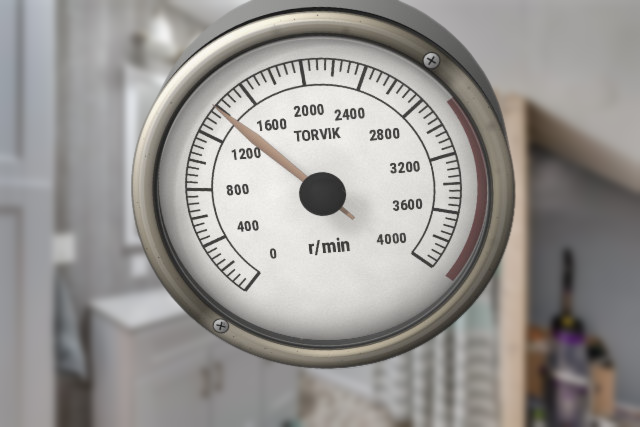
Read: 1400 rpm
